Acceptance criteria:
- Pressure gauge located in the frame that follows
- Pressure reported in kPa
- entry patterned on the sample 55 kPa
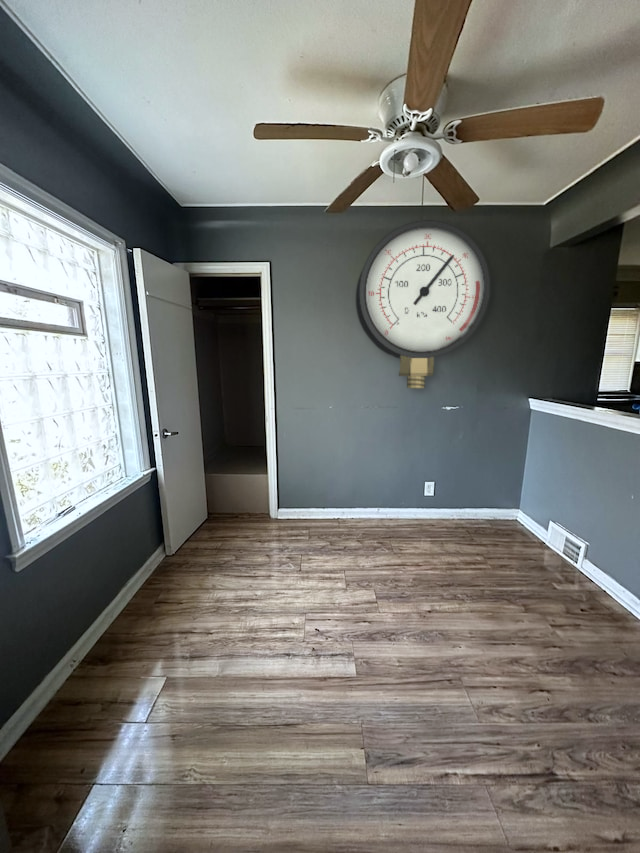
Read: 260 kPa
